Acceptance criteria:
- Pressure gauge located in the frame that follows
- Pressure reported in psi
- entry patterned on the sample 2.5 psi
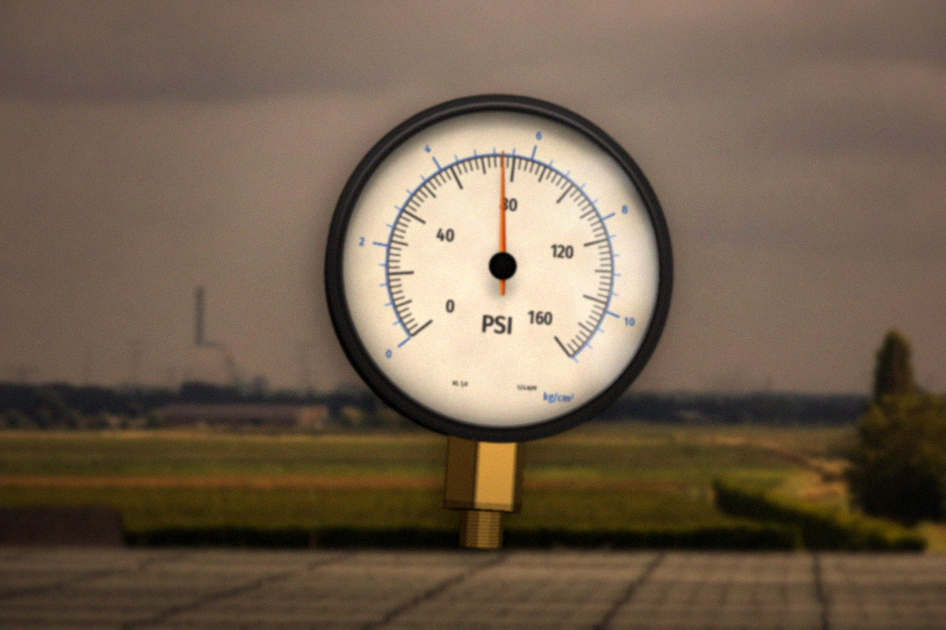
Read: 76 psi
